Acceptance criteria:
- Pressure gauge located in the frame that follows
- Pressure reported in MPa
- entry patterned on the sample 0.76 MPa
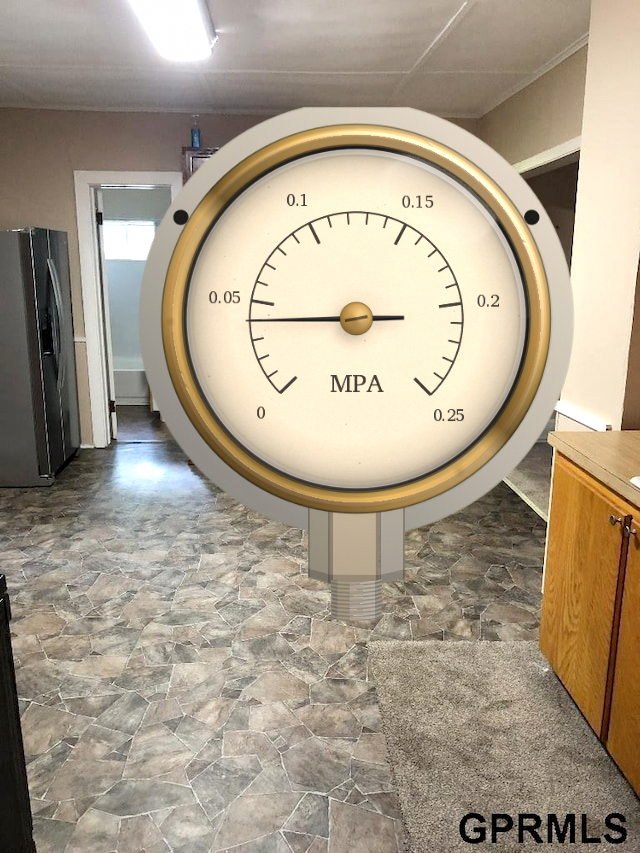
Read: 0.04 MPa
